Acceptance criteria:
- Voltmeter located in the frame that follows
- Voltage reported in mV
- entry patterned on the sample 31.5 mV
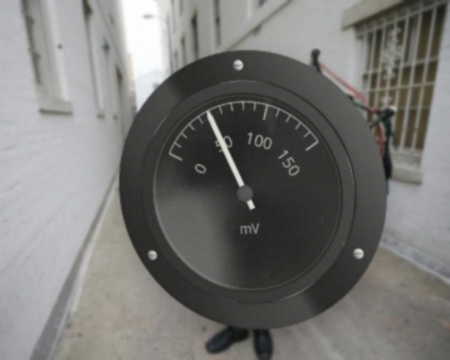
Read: 50 mV
